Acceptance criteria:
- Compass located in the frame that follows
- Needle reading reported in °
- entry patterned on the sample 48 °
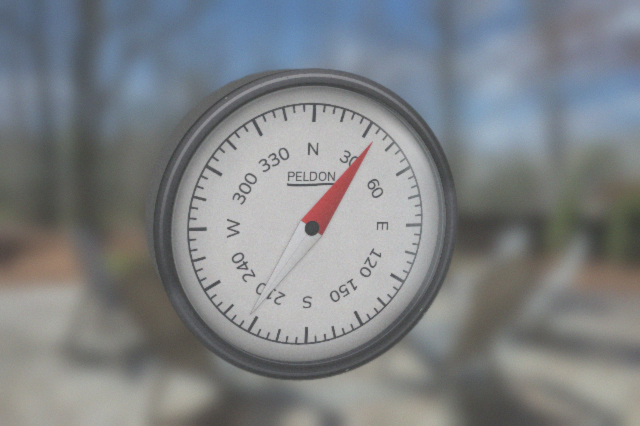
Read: 35 °
